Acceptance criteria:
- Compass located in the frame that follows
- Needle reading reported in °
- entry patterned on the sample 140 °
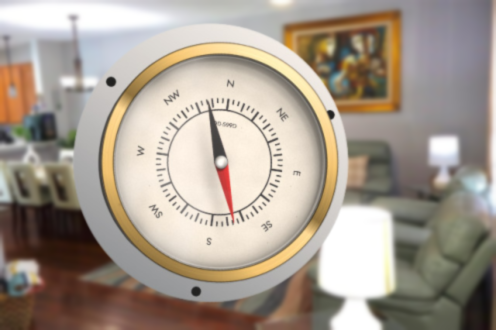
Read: 160 °
